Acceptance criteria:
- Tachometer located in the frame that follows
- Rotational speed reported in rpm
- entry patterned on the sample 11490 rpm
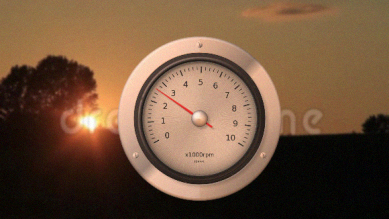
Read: 2600 rpm
